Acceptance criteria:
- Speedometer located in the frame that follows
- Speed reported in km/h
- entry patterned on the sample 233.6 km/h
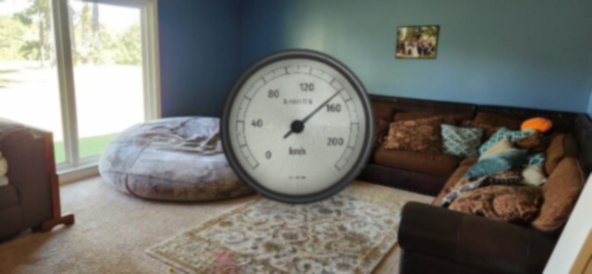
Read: 150 km/h
